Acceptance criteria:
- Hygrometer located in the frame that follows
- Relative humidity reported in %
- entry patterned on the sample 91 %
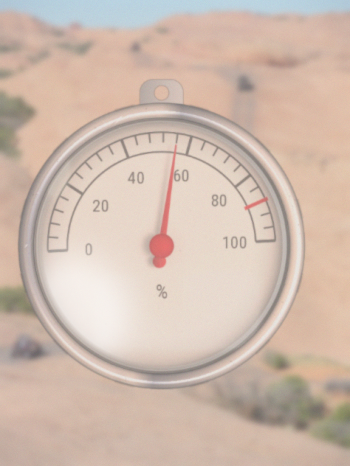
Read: 56 %
